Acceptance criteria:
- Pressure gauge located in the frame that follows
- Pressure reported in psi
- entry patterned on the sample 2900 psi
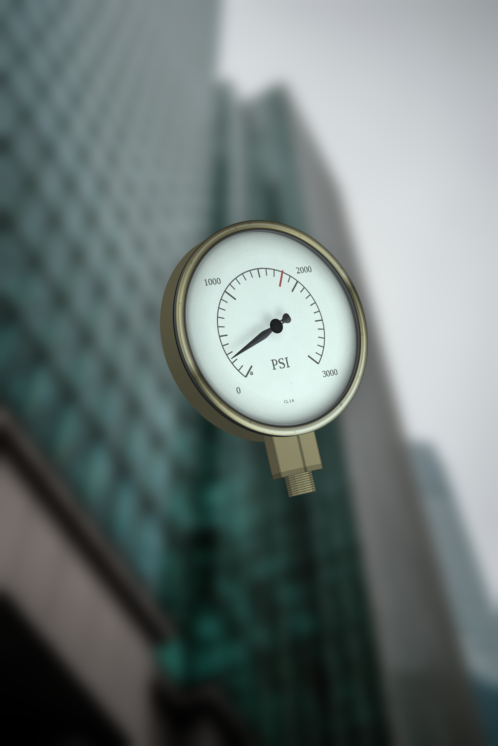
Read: 250 psi
